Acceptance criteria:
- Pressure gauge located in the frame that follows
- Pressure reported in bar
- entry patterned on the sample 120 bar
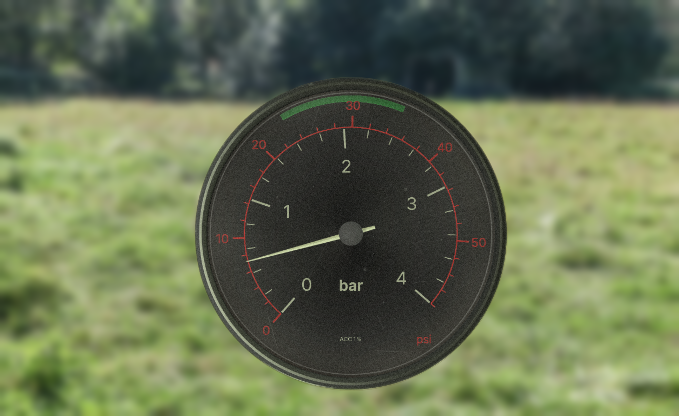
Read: 0.5 bar
